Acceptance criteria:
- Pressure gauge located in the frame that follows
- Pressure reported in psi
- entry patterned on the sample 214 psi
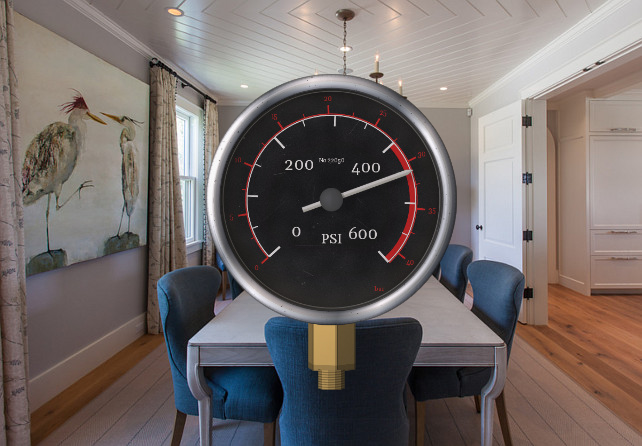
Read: 450 psi
